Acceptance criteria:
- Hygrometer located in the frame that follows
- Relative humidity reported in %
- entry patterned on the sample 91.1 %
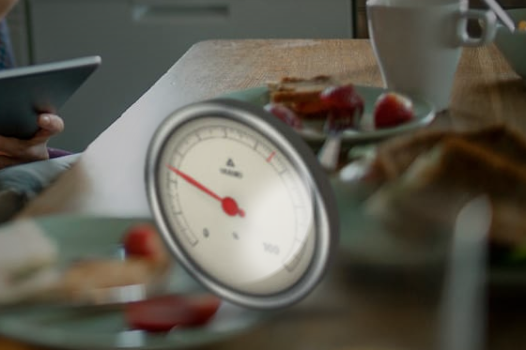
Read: 25 %
